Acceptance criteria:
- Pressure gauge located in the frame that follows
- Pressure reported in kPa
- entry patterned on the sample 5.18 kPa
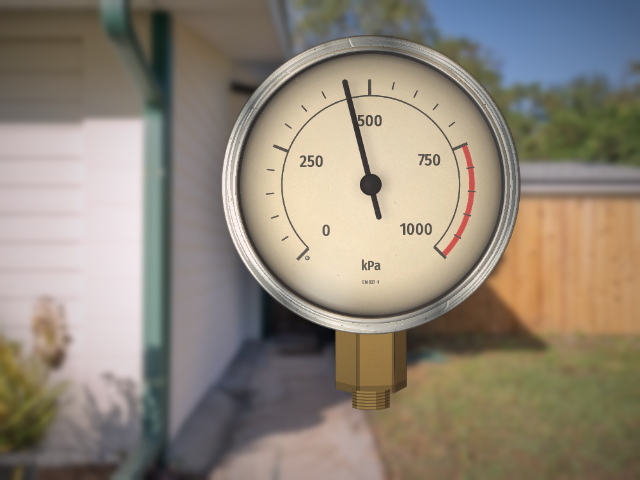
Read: 450 kPa
